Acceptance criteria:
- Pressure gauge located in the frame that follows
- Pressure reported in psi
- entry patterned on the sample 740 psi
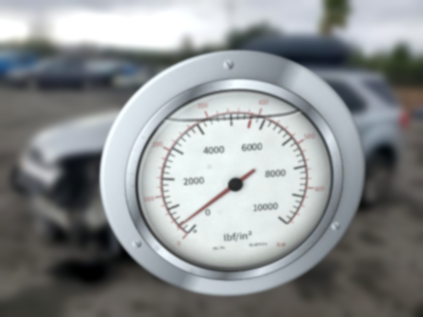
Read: 400 psi
